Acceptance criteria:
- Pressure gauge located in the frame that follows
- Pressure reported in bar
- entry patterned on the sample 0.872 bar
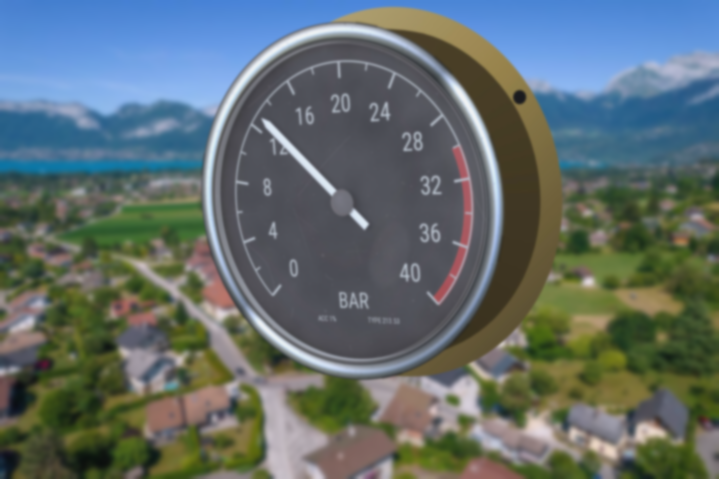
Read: 13 bar
